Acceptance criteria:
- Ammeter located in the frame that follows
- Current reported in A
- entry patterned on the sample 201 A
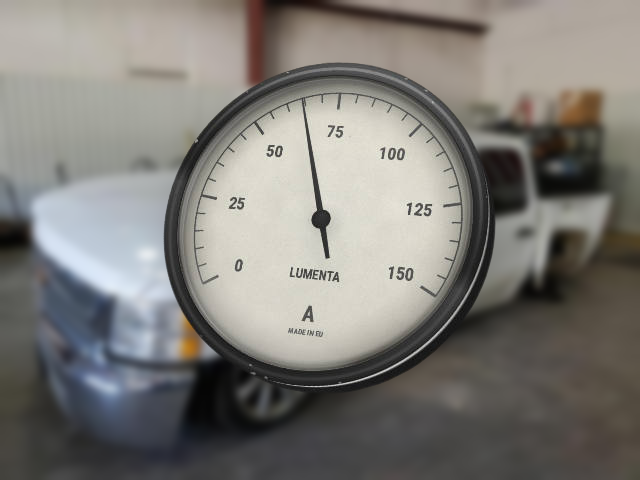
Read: 65 A
